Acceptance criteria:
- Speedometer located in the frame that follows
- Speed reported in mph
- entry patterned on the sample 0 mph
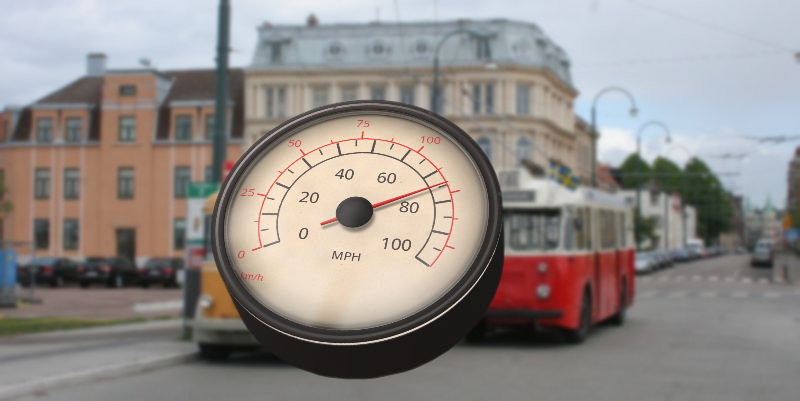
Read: 75 mph
